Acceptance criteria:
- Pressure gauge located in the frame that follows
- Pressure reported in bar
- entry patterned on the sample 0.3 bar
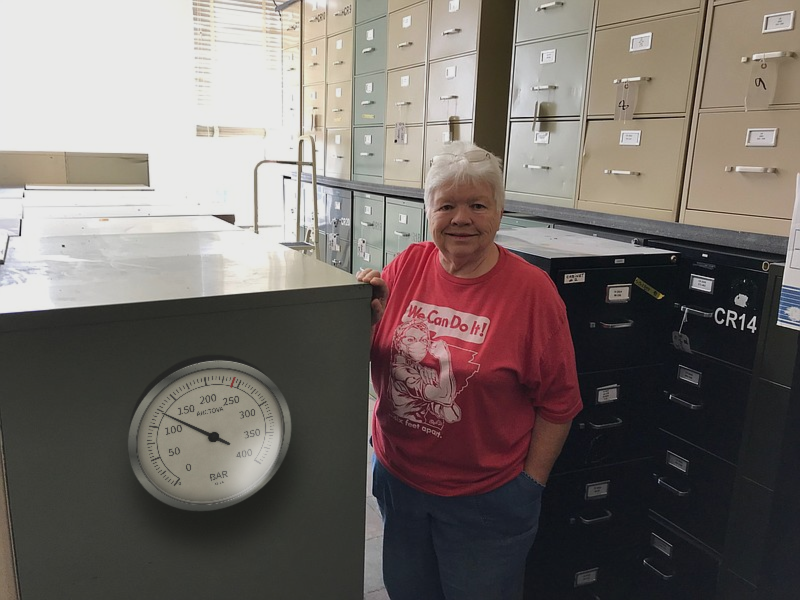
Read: 125 bar
